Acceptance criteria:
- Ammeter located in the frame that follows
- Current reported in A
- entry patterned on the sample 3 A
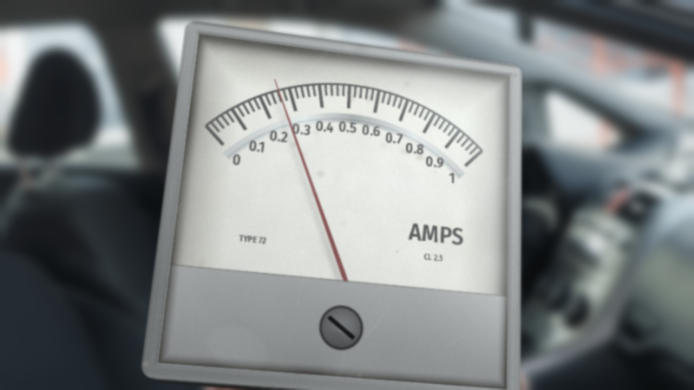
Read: 0.26 A
